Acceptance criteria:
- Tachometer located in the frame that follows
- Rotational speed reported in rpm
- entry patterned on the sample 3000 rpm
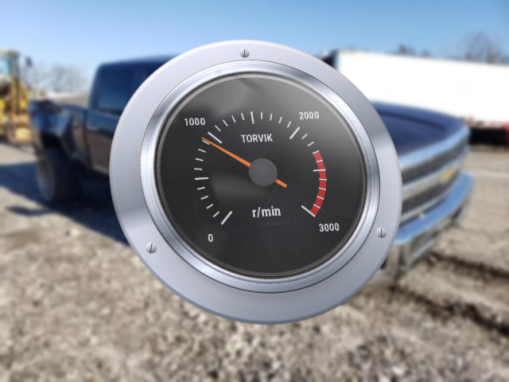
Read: 900 rpm
